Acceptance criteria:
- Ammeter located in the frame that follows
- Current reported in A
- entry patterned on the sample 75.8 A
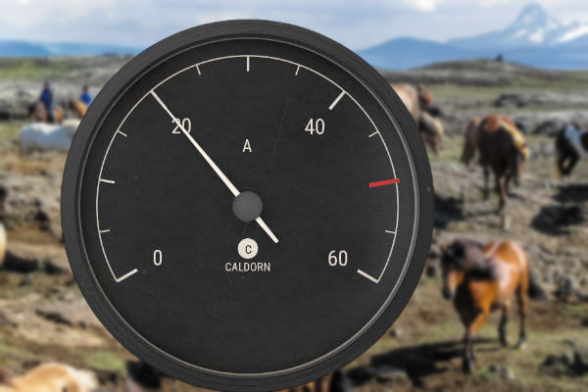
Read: 20 A
